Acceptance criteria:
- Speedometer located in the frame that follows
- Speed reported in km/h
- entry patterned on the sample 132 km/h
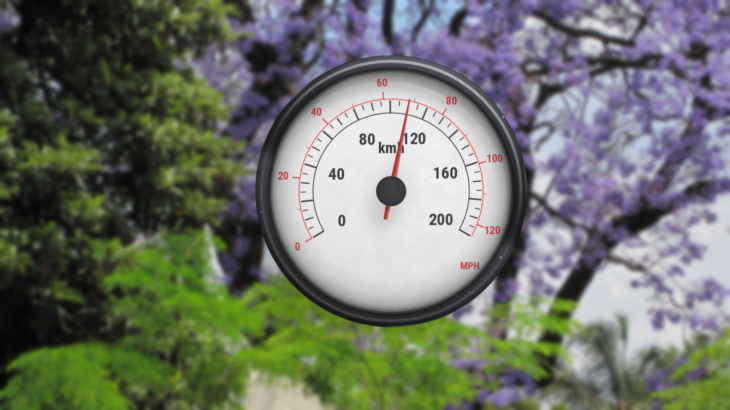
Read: 110 km/h
